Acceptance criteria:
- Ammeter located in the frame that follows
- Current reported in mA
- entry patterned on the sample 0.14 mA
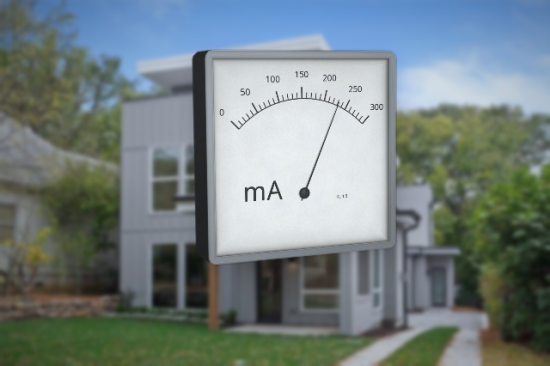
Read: 230 mA
